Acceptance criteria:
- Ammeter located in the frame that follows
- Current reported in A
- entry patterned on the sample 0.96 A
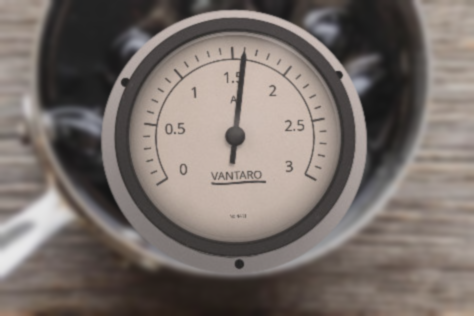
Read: 1.6 A
